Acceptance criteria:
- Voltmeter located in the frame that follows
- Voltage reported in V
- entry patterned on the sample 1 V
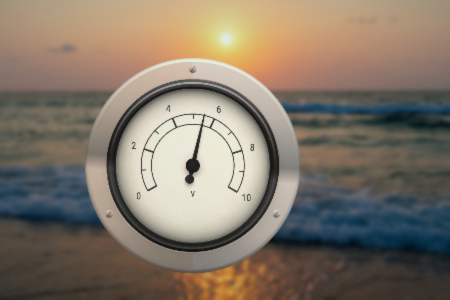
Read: 5.5 V
